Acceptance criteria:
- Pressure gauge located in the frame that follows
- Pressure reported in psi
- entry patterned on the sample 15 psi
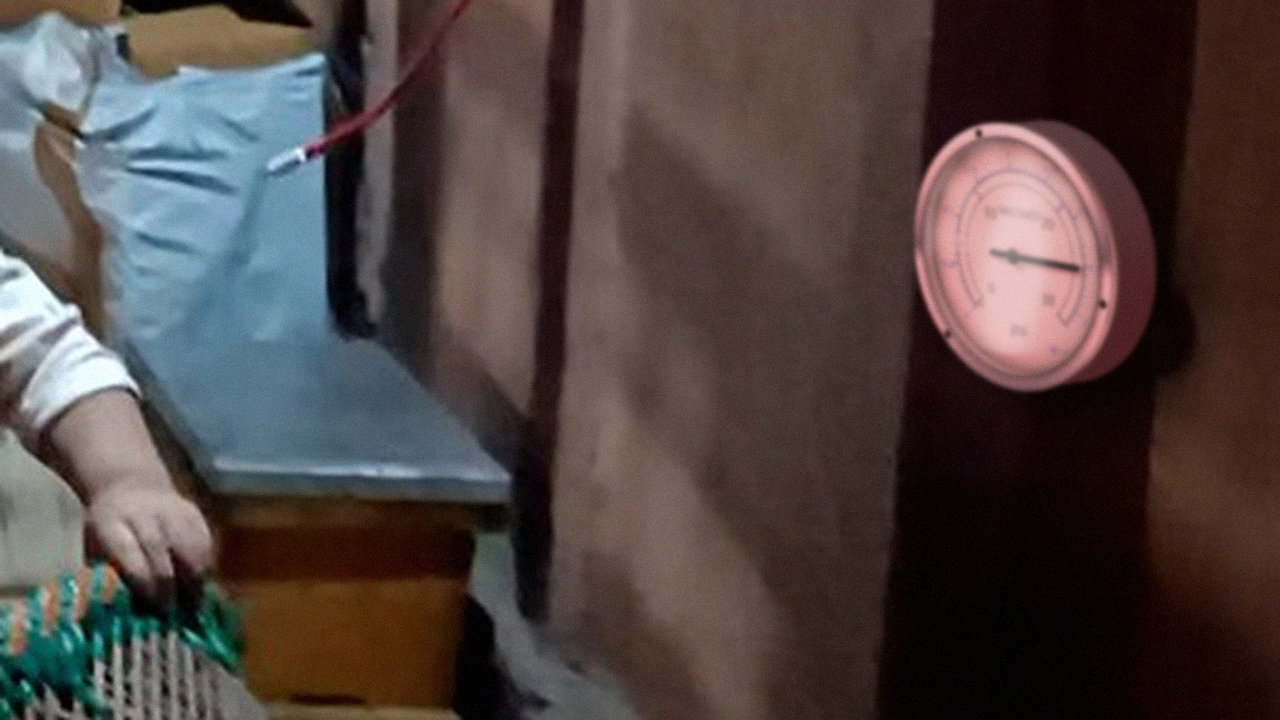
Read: 25 psi
